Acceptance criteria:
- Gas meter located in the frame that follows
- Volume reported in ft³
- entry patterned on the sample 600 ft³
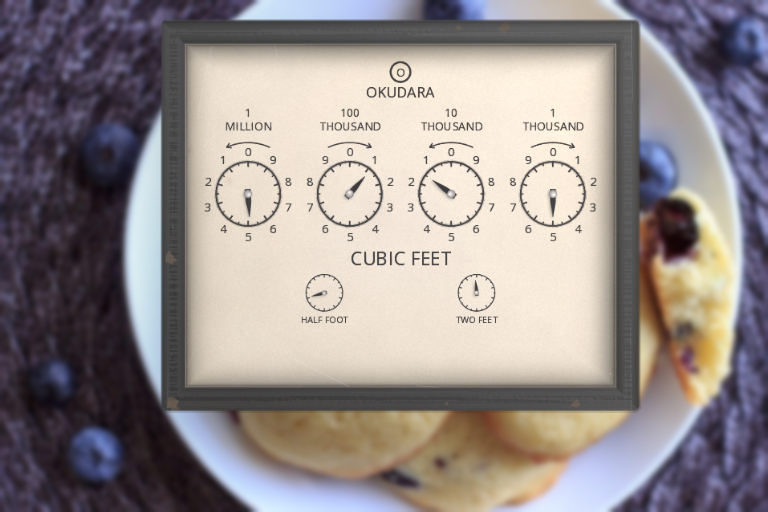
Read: 511500 ft³
